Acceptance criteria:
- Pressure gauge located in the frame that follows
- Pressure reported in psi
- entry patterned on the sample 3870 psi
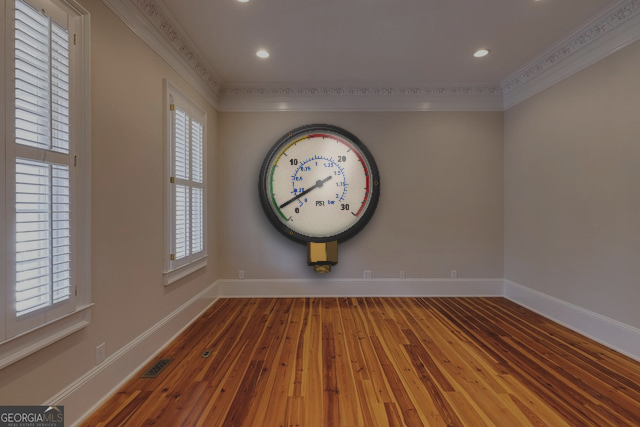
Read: 2 psi
